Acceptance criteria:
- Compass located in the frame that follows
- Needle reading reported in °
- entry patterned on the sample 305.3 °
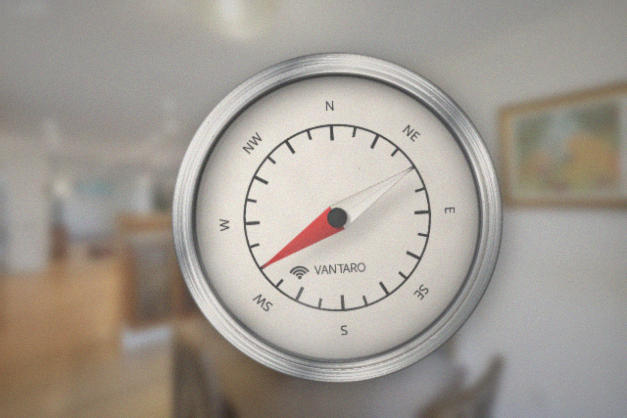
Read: 240 °
